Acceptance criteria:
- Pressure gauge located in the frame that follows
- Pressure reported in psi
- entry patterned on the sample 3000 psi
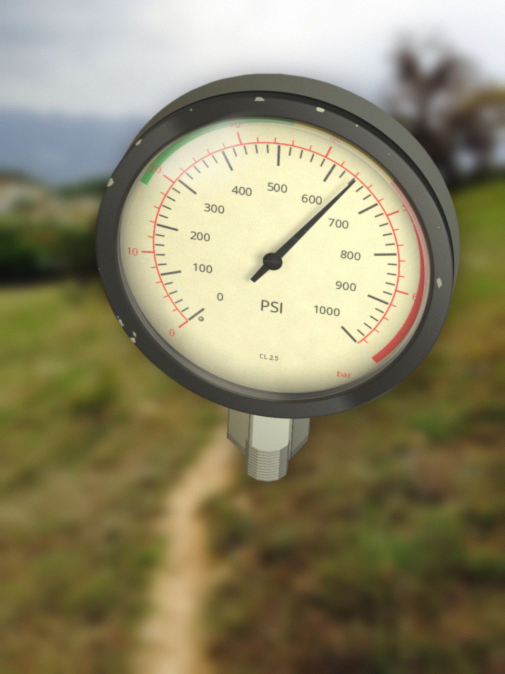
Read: 640 psi
